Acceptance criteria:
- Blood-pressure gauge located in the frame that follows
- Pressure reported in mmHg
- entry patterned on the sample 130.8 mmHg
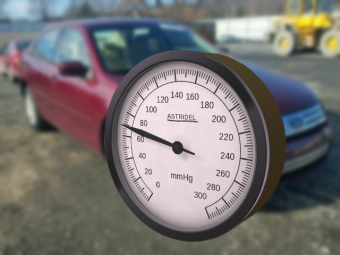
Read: 70 mmHg
